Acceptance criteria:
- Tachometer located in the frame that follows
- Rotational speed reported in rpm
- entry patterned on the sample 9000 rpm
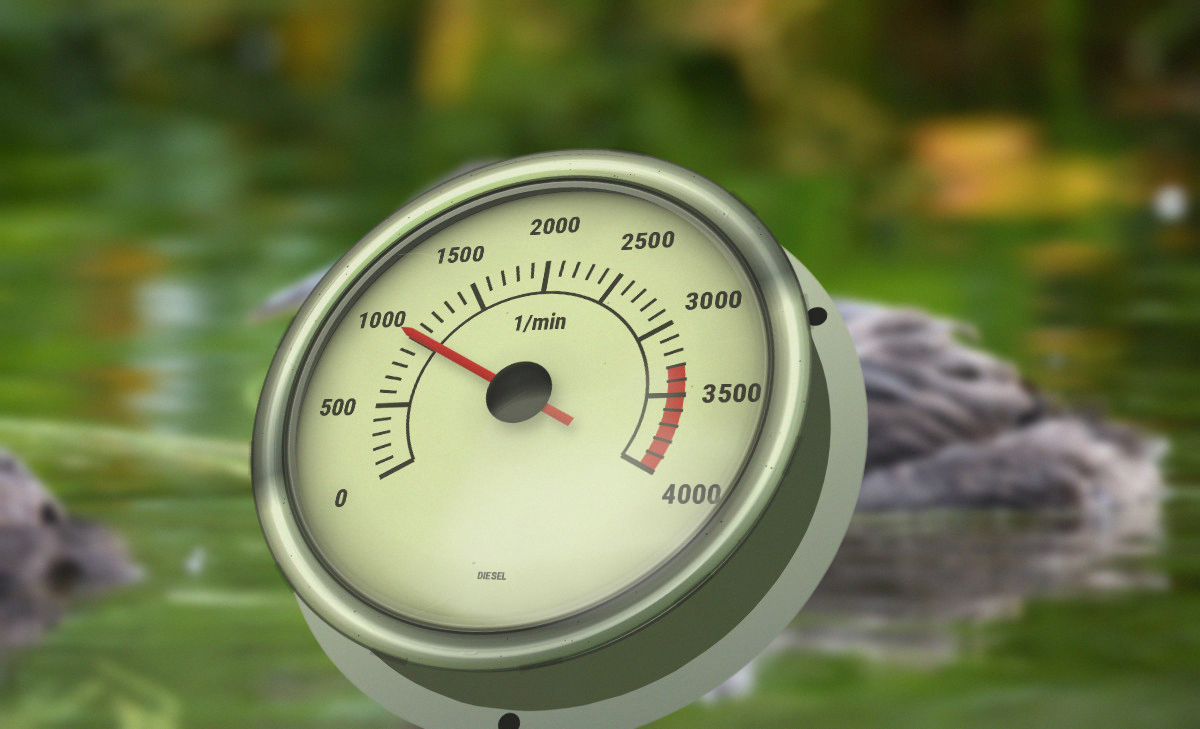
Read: 1000 rpm
